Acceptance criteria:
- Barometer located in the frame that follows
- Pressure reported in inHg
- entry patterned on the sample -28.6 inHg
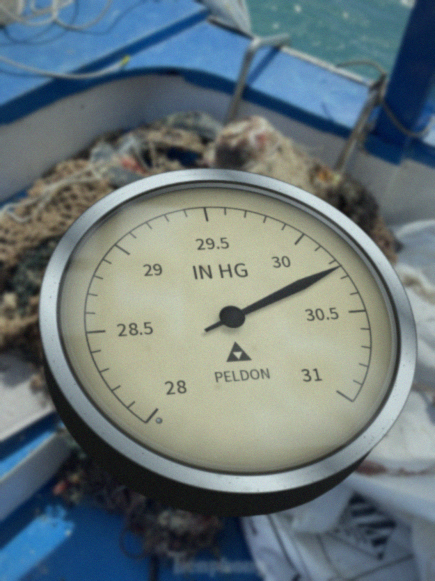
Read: 30.25 inHg
